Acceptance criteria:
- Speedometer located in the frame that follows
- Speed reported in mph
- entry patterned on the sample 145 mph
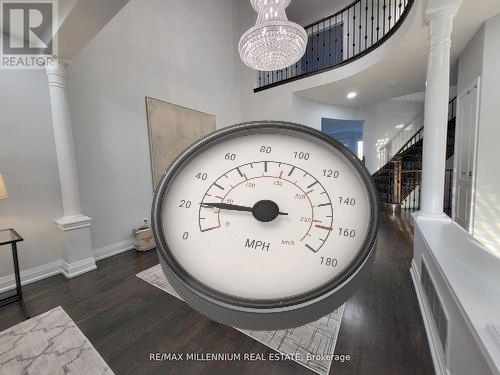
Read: 20 mph
